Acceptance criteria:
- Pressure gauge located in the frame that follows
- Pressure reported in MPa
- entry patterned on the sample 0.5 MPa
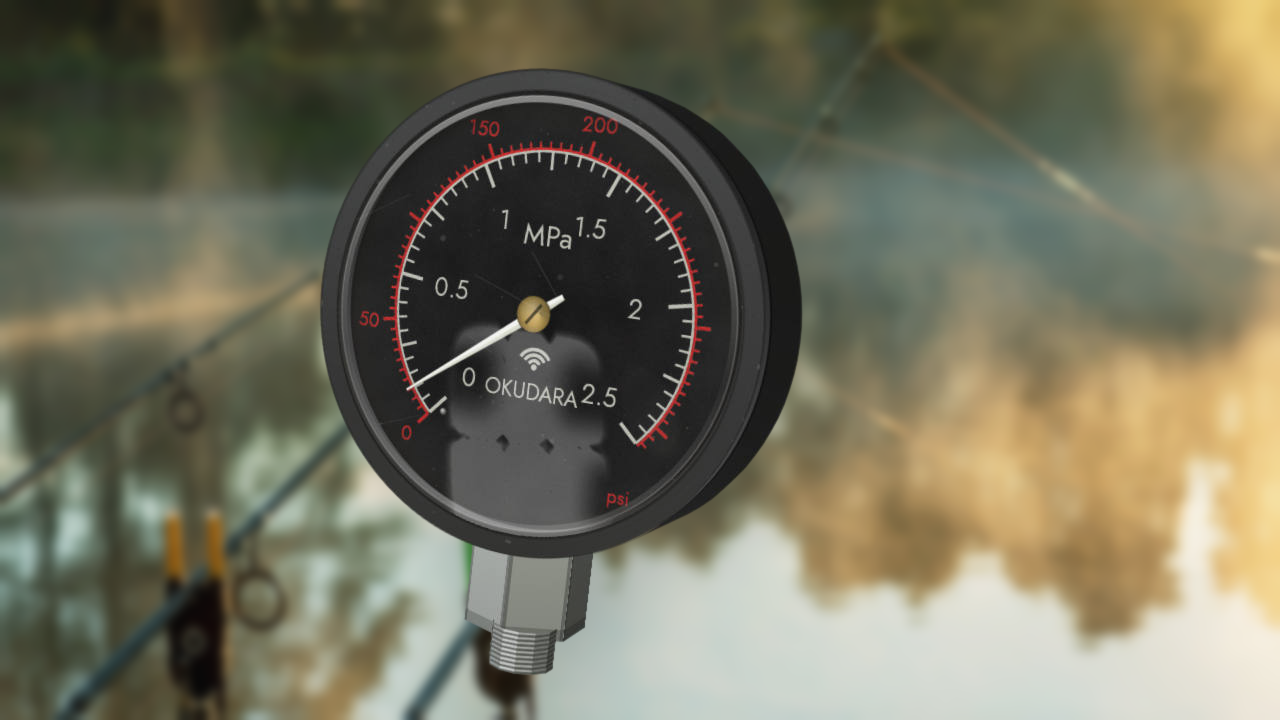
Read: 0.1 MPa
